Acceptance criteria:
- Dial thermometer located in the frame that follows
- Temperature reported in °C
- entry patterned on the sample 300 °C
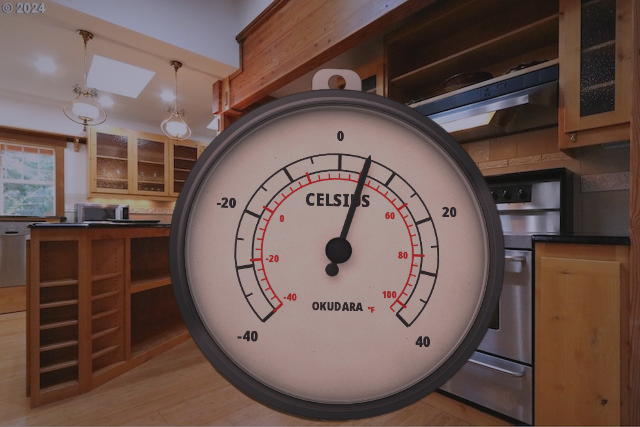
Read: 5 °C
